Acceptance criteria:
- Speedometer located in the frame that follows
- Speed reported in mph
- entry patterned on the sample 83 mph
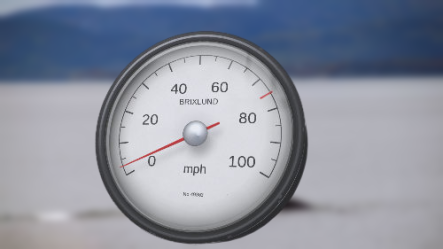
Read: 2.5 mph
